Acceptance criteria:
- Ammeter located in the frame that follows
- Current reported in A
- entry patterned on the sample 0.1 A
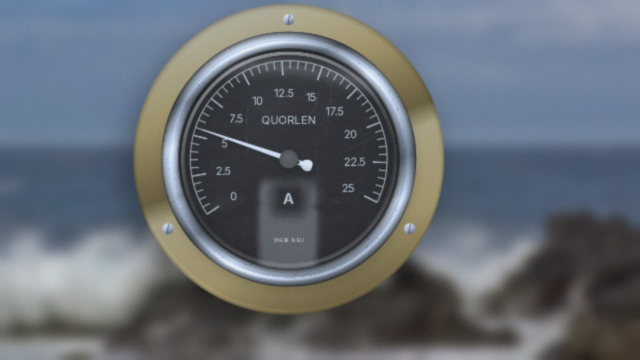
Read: 5.5 A
